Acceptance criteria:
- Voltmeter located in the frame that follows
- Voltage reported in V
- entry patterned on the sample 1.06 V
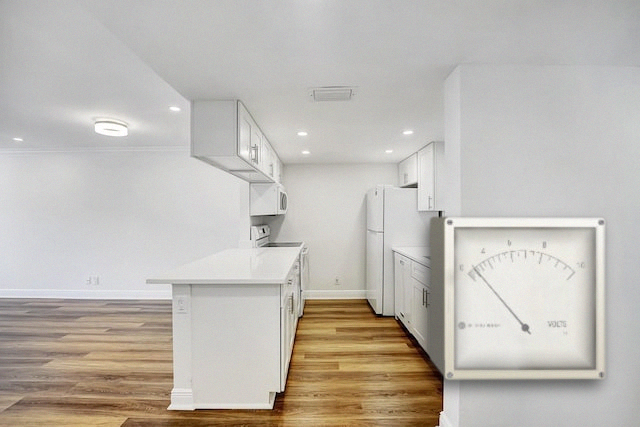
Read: 2 V
